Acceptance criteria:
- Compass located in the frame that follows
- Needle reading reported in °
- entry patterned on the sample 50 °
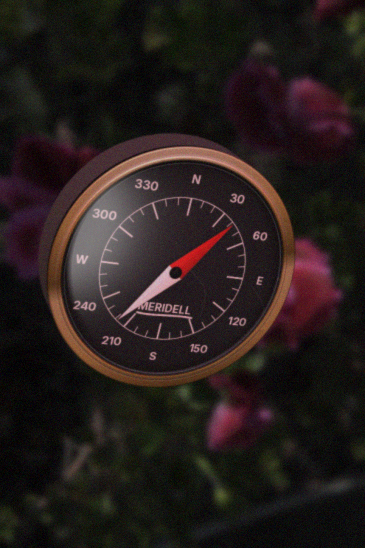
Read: 40 °
